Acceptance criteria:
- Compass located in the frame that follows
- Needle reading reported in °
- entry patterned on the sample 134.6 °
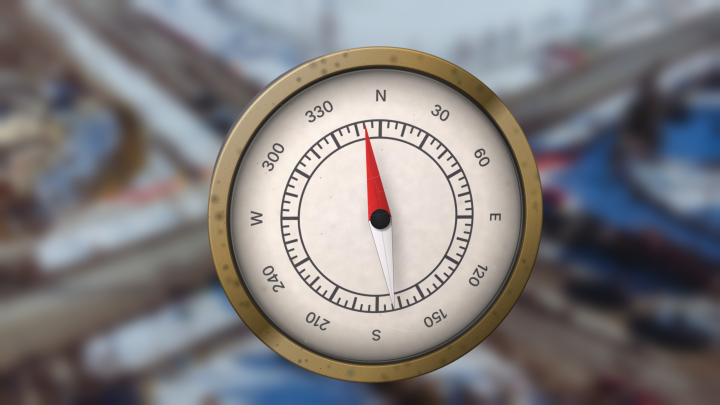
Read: 350 °
